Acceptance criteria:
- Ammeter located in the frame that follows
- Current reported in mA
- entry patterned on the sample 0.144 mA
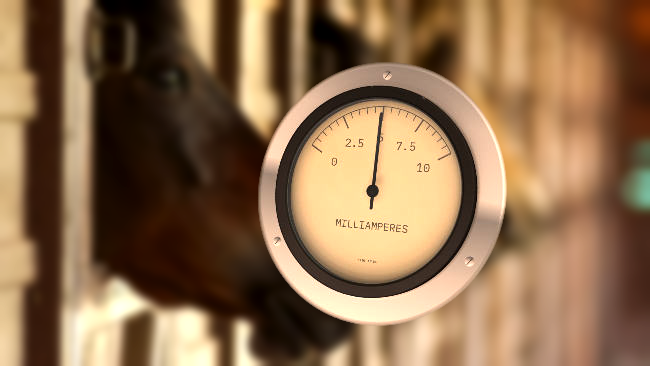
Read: 5 mA
